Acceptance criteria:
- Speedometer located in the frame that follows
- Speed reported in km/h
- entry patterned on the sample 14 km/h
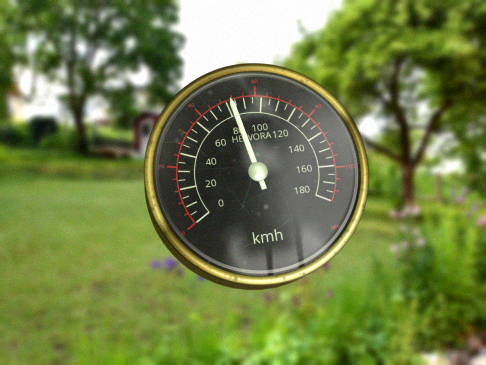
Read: 82.5 km/h
